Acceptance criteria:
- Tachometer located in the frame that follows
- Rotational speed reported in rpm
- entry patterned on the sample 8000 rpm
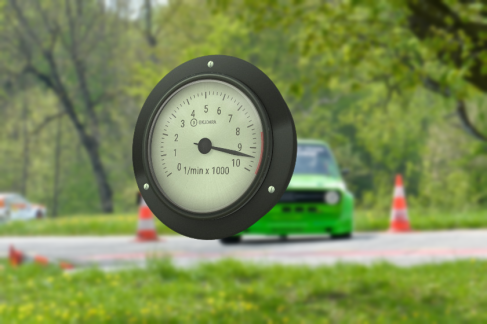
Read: 9400 rpm
